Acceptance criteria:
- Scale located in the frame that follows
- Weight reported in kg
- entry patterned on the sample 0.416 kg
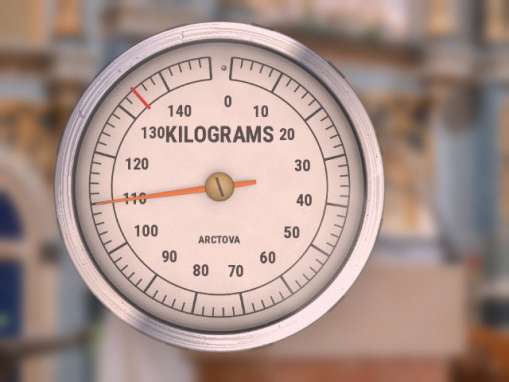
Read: 110 kg
